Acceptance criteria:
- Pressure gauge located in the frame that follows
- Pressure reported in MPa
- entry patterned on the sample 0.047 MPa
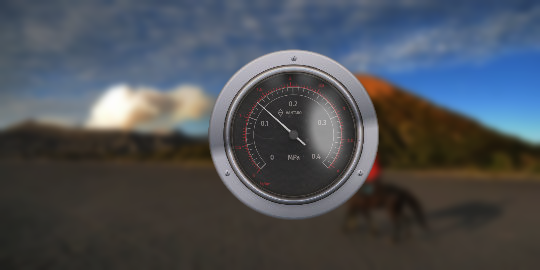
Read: 0.13 MPa
